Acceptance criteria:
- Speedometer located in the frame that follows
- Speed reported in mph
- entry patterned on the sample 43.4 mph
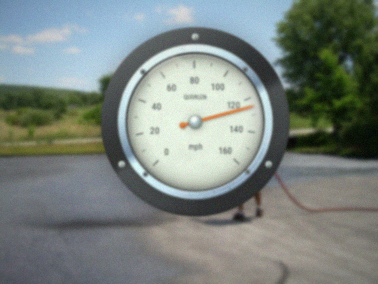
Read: 125 mph
